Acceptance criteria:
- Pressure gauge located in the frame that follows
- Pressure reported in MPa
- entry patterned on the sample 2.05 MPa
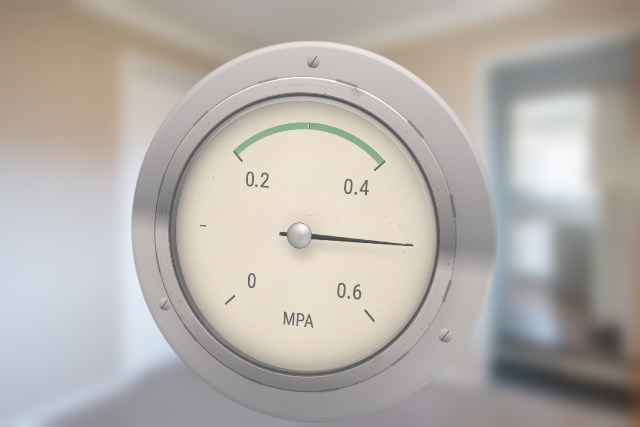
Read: 0.5 MPa
